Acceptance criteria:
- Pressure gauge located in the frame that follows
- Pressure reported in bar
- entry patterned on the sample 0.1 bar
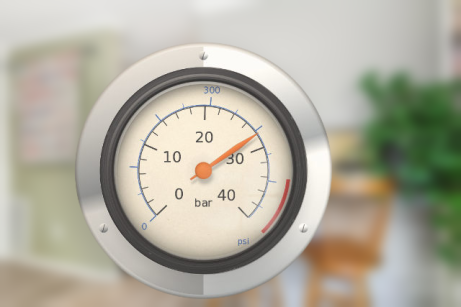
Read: 28 bar
